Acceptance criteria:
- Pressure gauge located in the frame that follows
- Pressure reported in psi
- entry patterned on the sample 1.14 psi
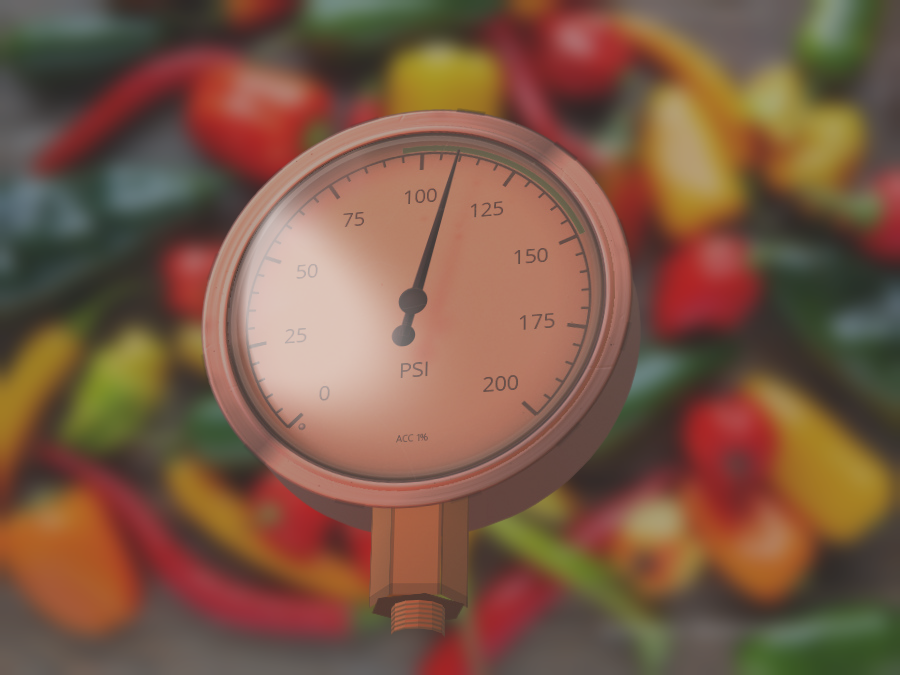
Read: 110 psi
